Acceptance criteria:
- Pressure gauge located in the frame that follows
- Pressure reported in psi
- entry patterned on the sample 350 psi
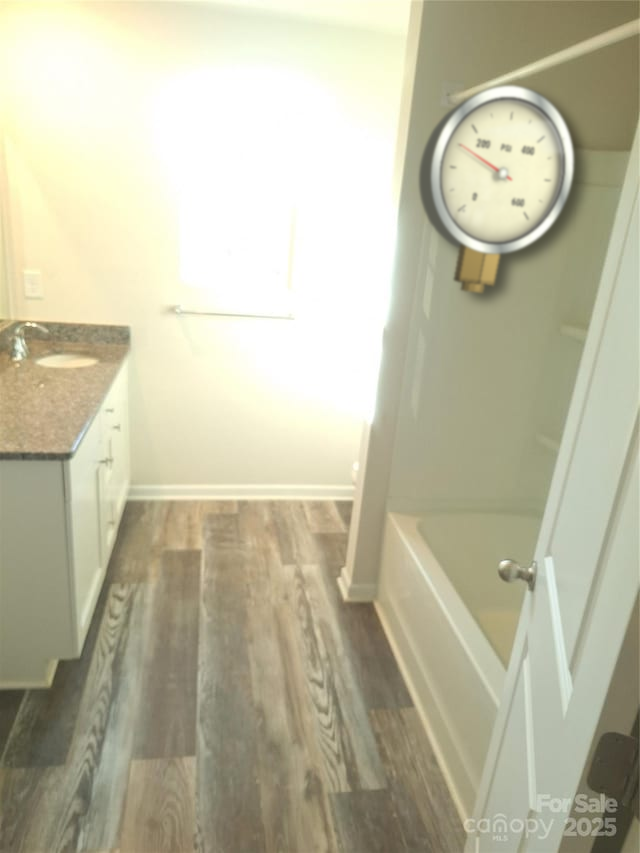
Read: 150 psi
